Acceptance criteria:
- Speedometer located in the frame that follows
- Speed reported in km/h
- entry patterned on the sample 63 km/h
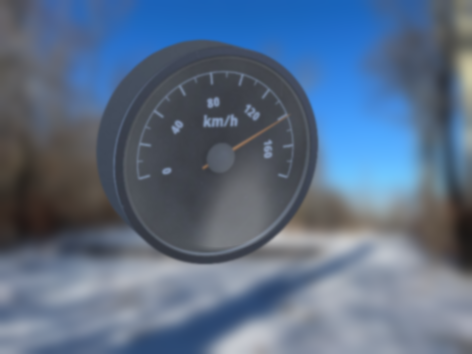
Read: 140 km/h
